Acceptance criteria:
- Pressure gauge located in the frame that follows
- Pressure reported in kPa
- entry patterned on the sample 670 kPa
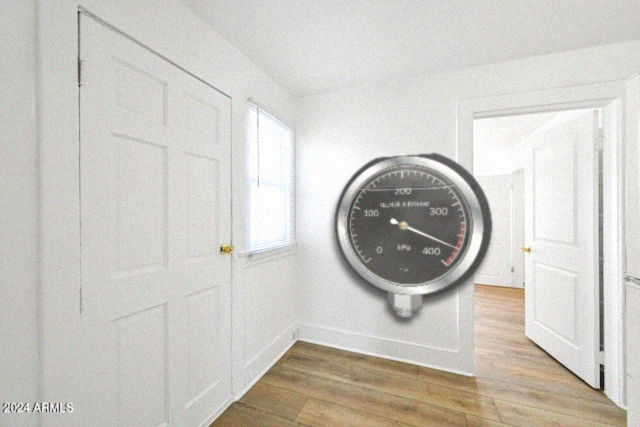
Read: 370 kPa
